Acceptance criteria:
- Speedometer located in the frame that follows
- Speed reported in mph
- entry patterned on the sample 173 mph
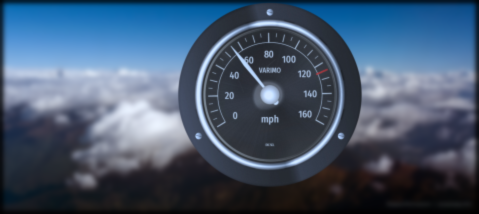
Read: 55 mph
